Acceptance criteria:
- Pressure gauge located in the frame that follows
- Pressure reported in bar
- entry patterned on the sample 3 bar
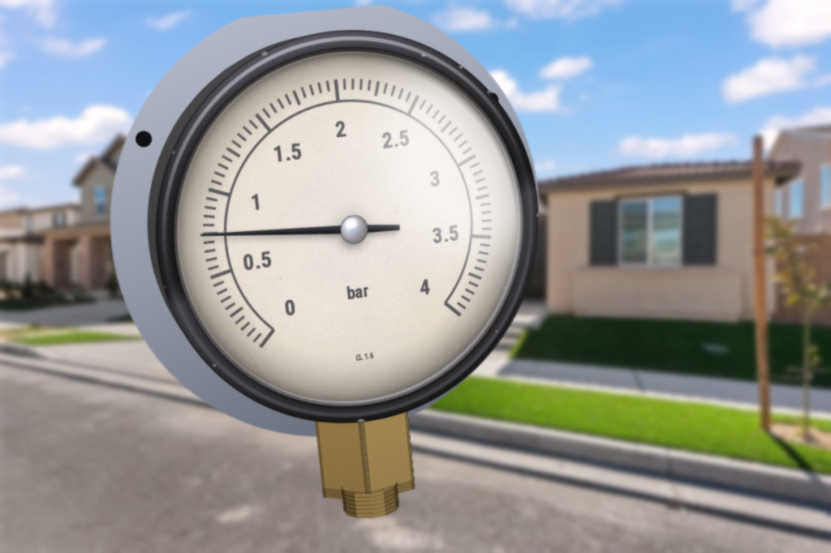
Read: 0.75 bar
